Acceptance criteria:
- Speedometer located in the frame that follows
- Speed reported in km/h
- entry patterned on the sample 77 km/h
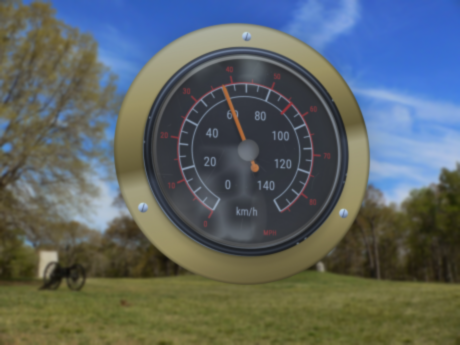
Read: 60 km/h
